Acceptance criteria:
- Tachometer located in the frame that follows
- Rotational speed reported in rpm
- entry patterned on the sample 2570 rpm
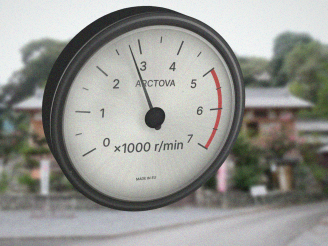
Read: 2750 rpm
